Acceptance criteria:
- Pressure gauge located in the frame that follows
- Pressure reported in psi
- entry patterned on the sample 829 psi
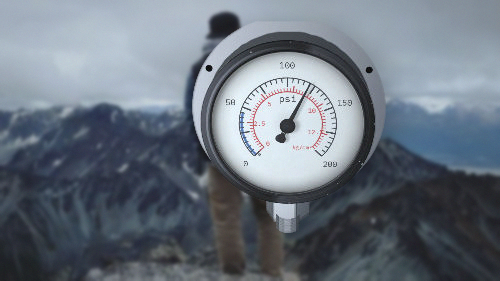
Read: 120 psi
